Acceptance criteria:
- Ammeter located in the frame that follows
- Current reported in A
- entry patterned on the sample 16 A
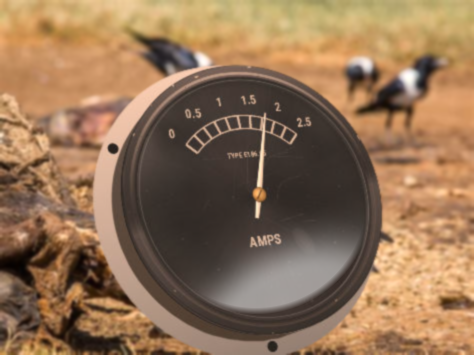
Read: 1.75 A
